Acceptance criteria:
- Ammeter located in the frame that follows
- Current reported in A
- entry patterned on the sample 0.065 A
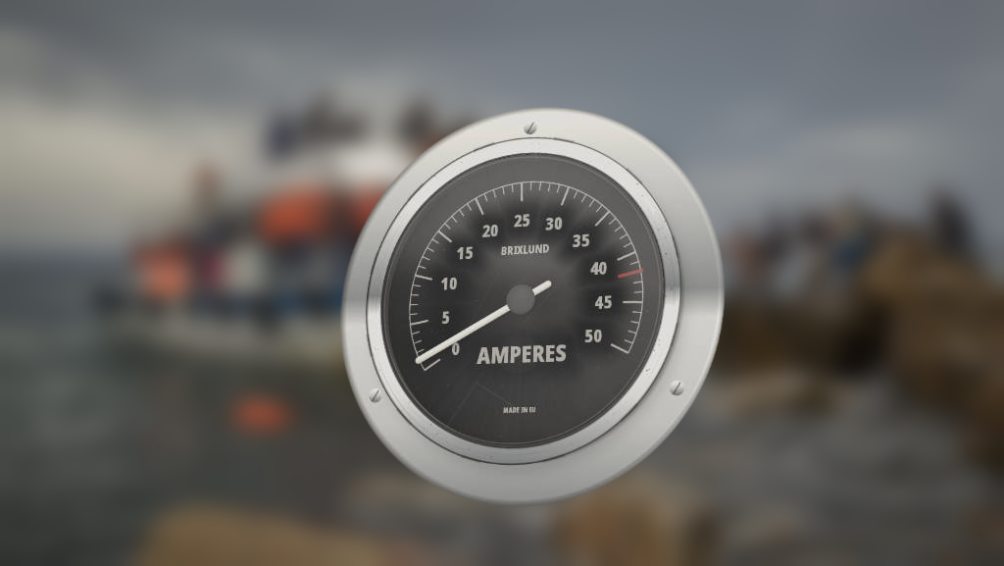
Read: 1 A
